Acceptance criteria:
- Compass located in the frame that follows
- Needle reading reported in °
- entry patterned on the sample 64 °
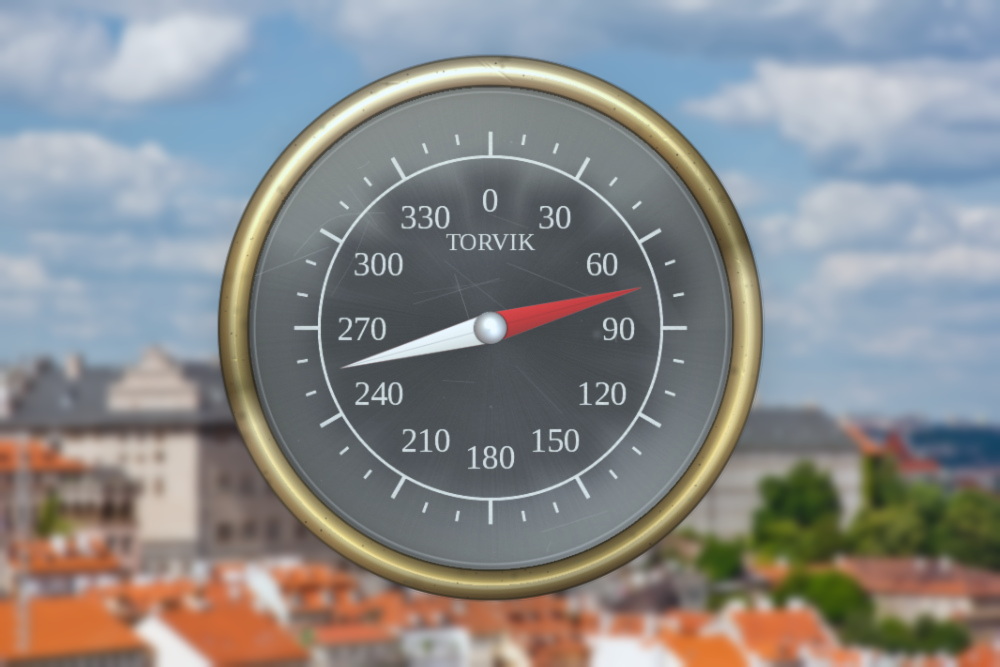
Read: 75 °
